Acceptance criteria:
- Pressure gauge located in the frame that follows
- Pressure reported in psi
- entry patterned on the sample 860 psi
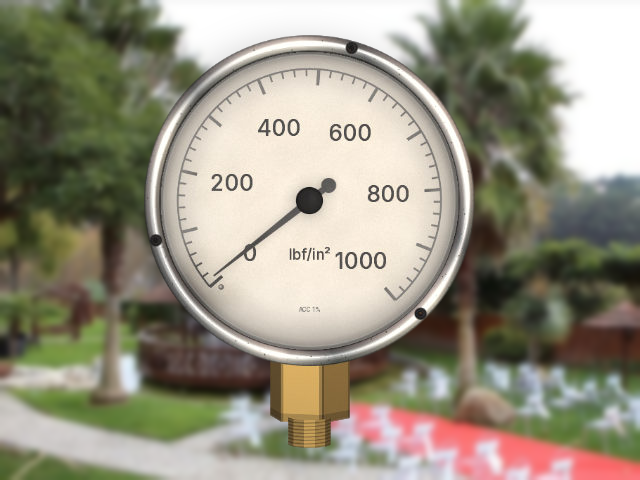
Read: 10 psi
